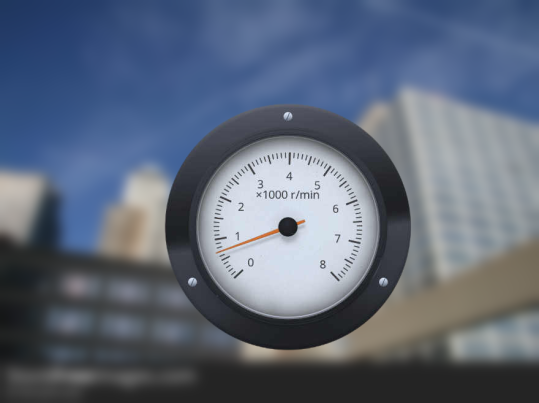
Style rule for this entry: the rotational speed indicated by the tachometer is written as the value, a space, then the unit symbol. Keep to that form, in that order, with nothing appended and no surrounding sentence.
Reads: 700 rpm
